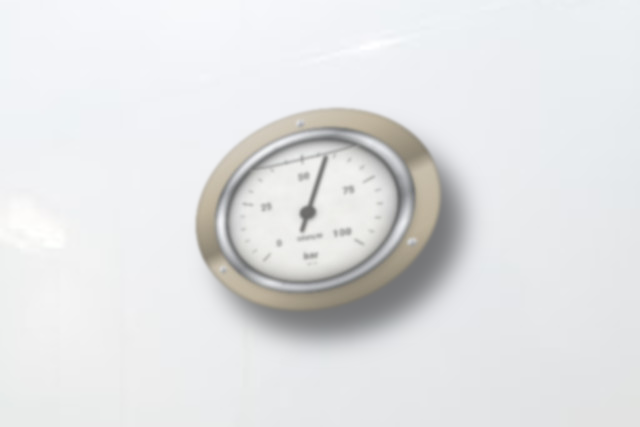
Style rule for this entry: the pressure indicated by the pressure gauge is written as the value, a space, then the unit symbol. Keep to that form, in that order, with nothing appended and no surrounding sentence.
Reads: 57.5 bar
